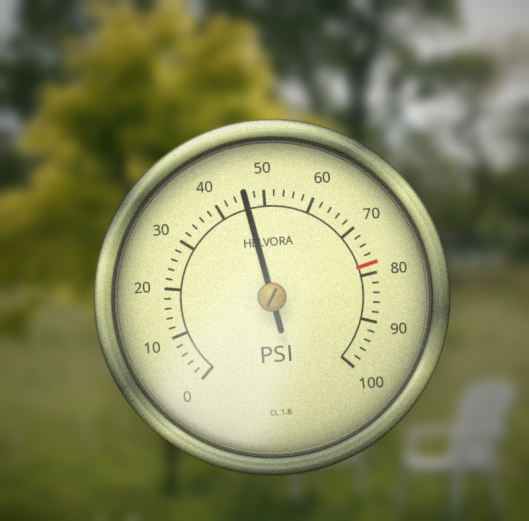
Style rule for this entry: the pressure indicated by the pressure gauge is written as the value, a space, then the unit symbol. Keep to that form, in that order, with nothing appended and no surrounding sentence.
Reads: 46 psi
